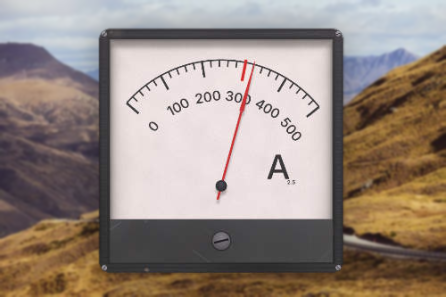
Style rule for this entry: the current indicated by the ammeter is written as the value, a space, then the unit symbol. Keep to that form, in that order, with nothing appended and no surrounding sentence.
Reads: 320 A
